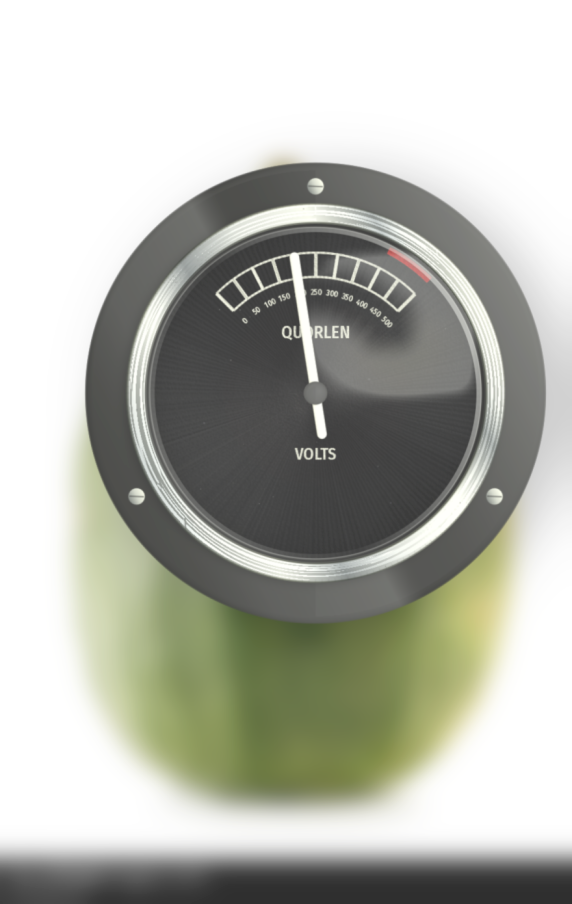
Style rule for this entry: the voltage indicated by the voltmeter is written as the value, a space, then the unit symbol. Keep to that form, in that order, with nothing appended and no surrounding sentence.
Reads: 200 V
